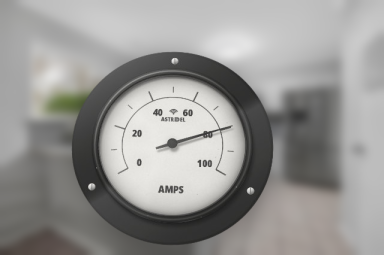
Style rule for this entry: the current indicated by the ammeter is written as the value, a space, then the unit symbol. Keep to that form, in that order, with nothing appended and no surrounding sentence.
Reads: 80 A
